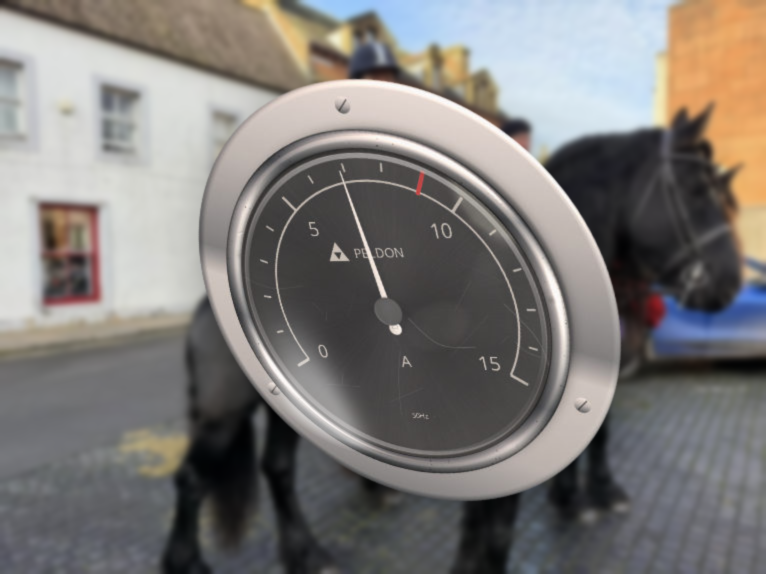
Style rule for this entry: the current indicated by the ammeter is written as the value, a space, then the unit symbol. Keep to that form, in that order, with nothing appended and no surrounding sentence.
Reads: 7 A
